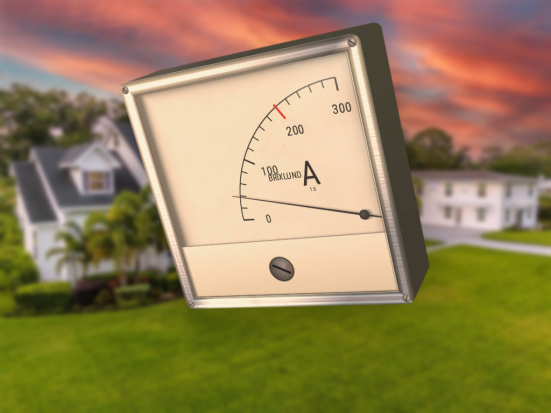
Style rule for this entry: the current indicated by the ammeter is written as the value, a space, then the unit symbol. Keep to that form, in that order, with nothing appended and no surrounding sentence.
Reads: 40 A
